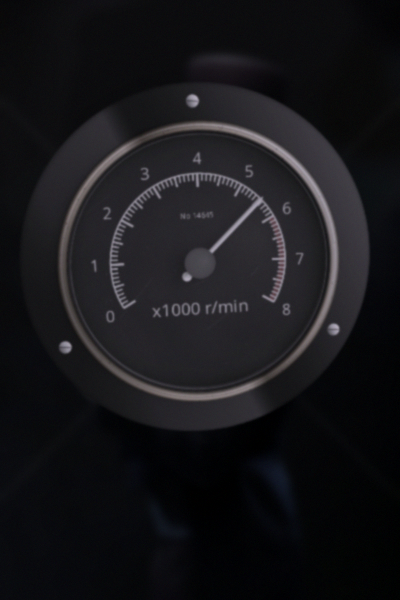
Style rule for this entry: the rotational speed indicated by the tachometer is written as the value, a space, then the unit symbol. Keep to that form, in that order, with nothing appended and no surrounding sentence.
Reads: 5500 rpm
